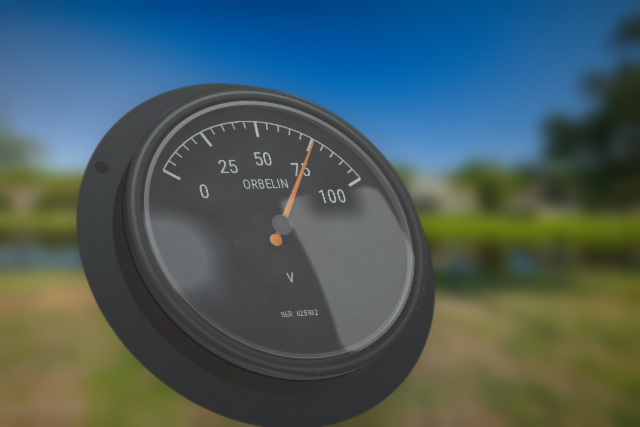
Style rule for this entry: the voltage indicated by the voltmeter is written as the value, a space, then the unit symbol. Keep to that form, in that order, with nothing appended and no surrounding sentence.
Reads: 75 V
